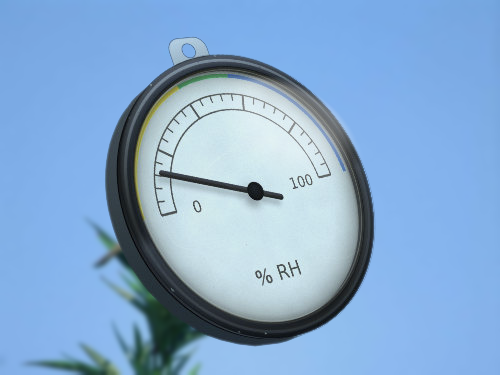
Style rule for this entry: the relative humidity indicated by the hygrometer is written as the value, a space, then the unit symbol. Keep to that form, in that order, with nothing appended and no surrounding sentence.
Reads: 12 %
